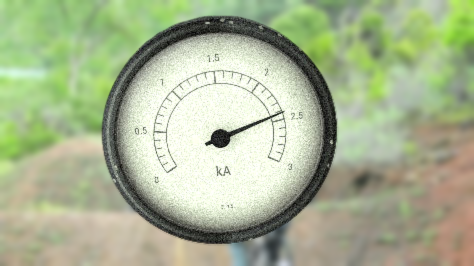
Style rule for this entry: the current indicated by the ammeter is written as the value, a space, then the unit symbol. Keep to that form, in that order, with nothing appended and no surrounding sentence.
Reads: 2.4 kA
